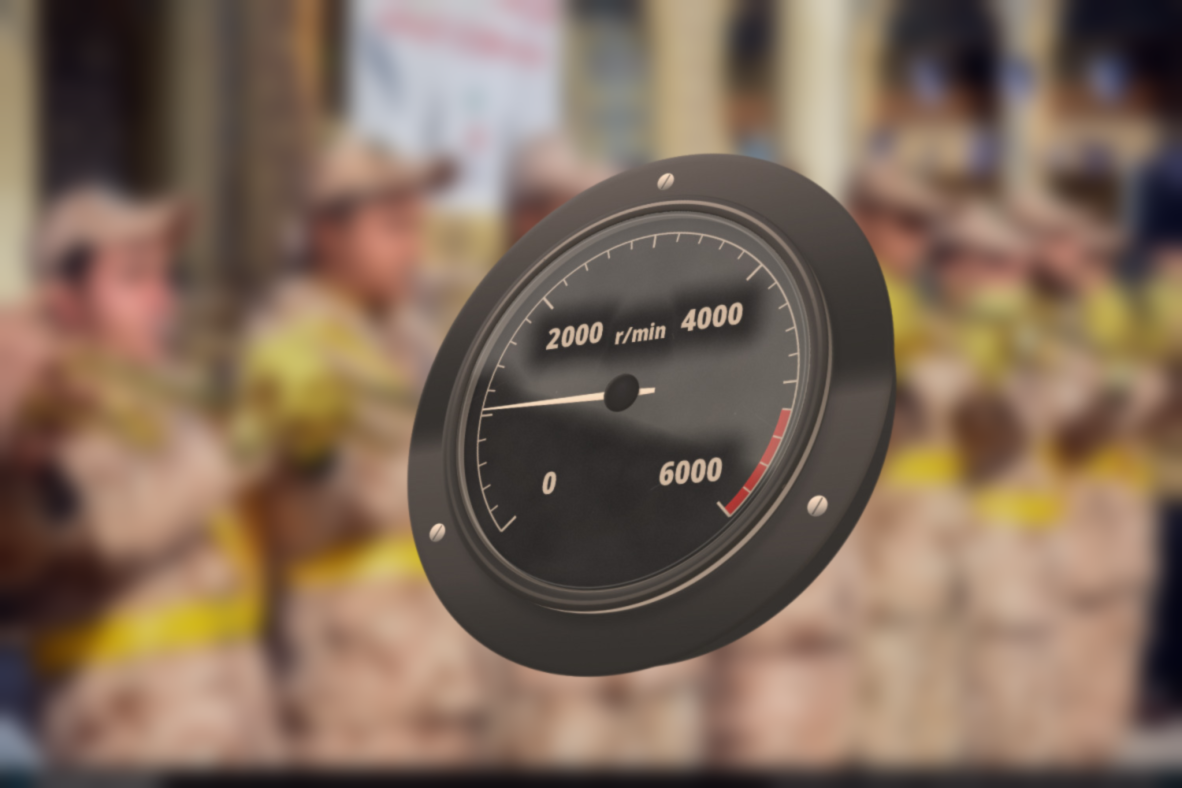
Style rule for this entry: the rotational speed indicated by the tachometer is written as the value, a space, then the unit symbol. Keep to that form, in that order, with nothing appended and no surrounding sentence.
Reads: 1000 rpm
